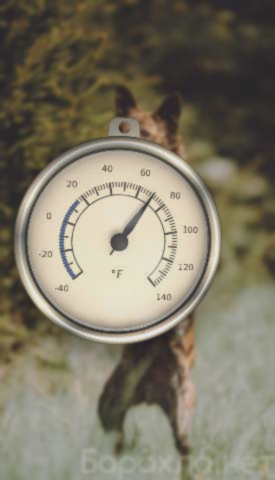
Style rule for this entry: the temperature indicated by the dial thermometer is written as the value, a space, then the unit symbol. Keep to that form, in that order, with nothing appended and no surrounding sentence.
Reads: 70 °F
